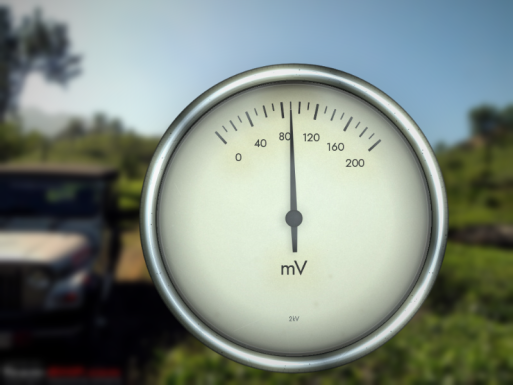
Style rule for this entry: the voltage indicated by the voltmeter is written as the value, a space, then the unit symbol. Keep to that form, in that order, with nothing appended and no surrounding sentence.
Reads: 90 mV
